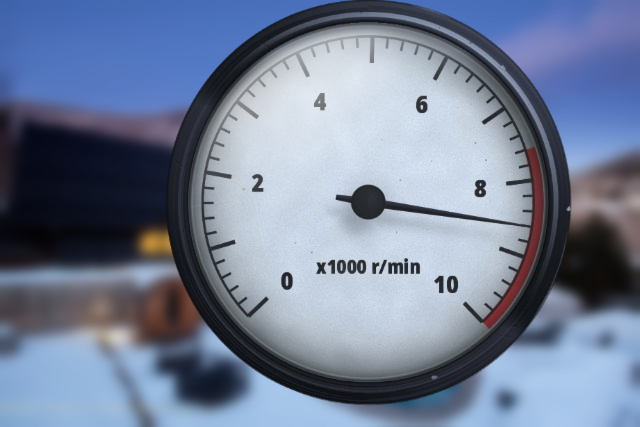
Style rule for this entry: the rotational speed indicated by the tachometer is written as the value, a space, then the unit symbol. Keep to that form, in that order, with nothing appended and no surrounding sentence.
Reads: 8600 rpm
